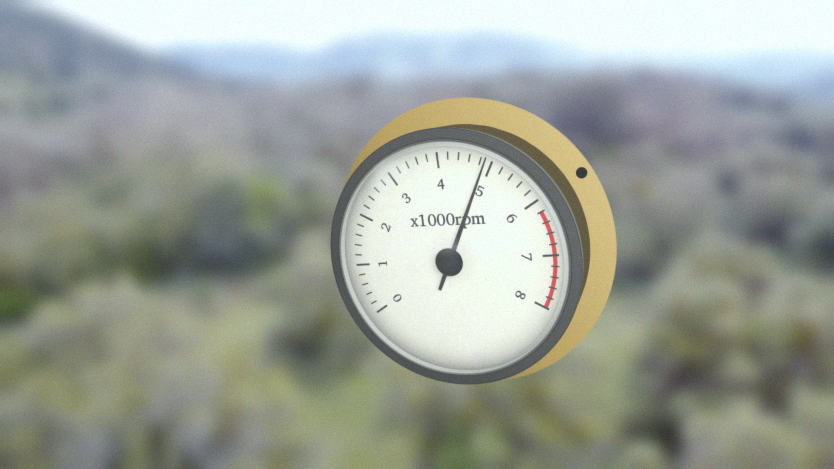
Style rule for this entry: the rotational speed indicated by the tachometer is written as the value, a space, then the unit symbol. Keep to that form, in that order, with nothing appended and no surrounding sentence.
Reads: 4900 rpm
